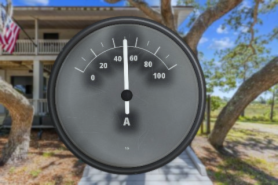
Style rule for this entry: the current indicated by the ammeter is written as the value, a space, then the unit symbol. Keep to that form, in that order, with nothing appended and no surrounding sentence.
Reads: 50 A
